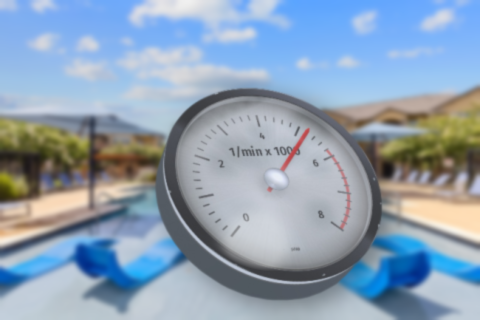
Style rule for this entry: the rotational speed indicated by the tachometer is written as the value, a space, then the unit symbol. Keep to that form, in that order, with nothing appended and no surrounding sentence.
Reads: 5200 rpm
